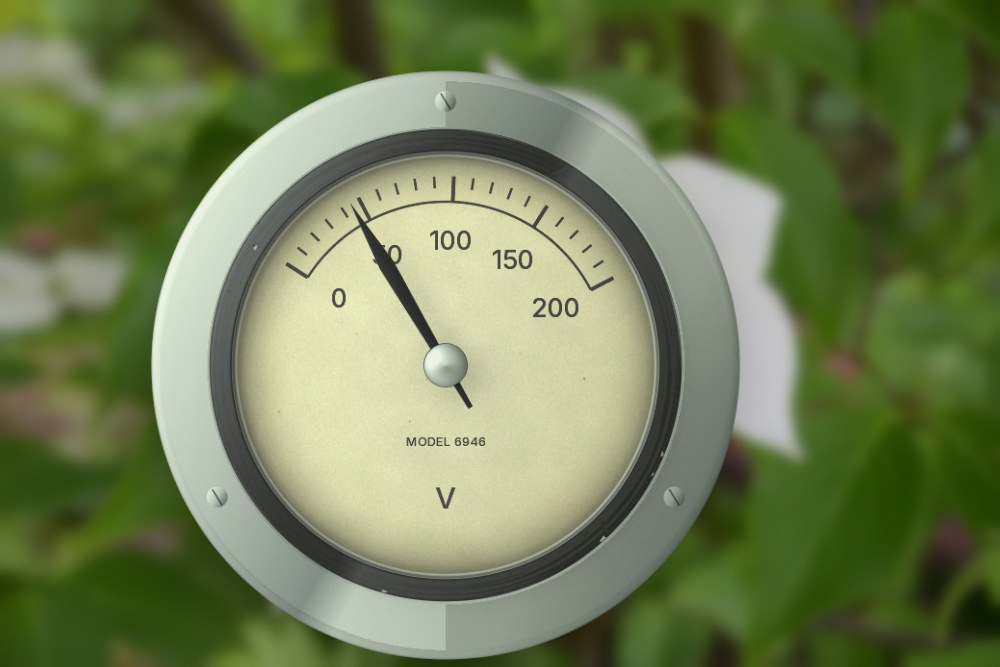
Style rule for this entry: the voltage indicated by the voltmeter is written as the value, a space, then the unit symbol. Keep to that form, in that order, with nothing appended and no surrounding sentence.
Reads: 45 V
